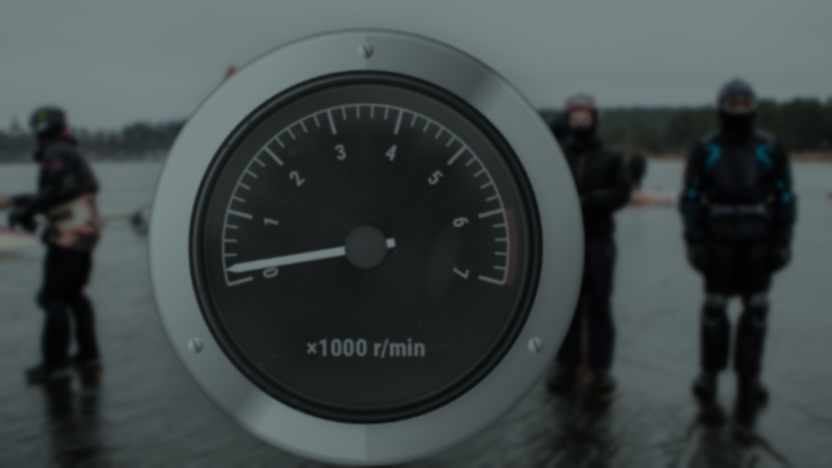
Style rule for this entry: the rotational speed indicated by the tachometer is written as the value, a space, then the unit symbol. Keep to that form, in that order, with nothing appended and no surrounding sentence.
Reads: 200 rpm
